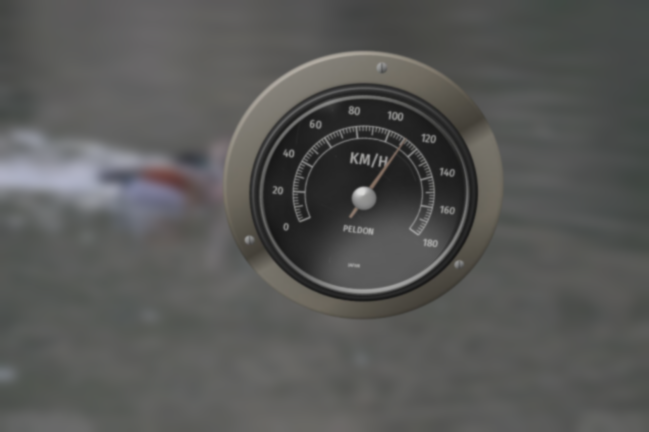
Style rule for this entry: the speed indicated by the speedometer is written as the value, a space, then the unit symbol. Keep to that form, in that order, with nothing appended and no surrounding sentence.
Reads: 110 km/h
